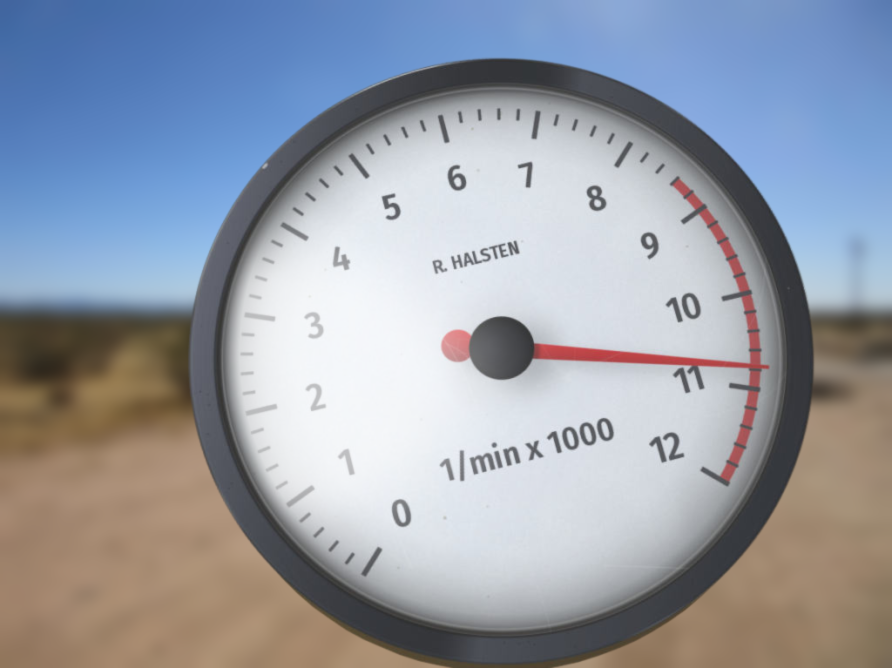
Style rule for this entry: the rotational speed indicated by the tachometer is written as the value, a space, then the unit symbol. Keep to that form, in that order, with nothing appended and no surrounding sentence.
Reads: 10800 rpm
